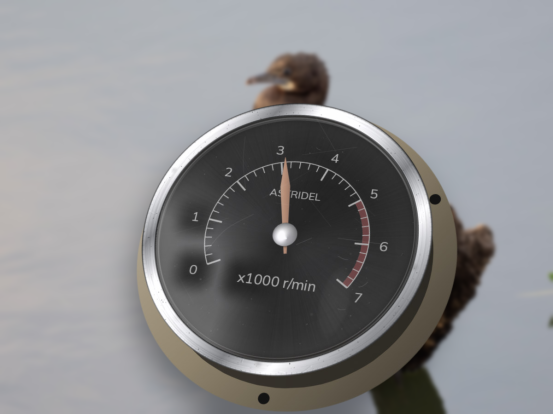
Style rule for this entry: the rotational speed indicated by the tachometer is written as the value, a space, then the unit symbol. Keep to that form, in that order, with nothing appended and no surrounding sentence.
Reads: 3100 rpm
